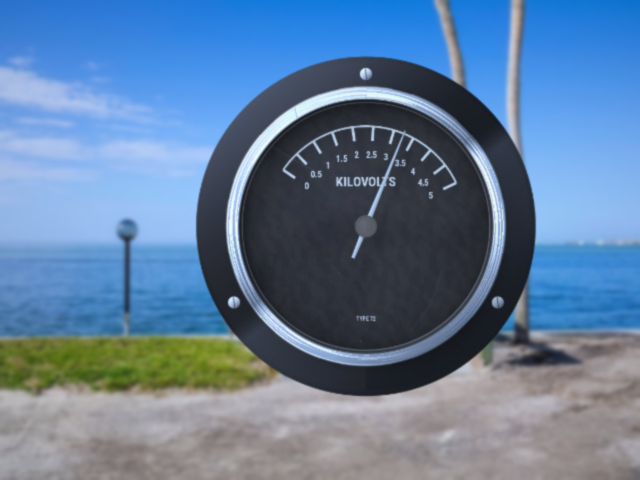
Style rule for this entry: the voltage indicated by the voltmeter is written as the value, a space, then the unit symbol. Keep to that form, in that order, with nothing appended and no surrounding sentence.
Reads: 3.25 kV
